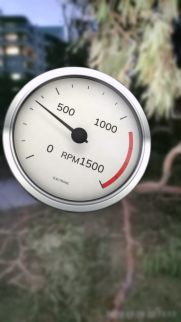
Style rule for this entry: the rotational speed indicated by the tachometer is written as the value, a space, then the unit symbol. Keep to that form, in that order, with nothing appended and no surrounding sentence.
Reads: 350 rpm
